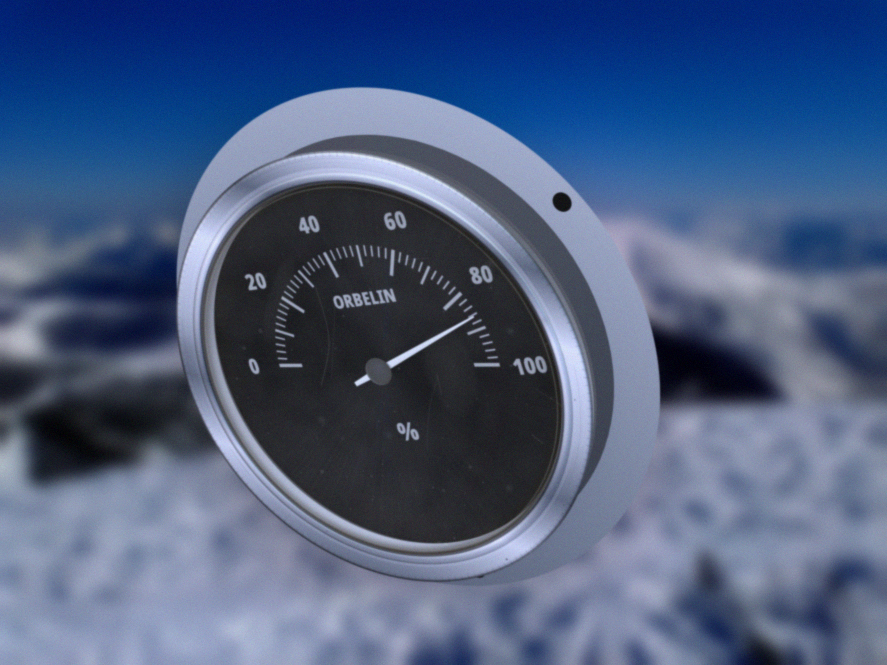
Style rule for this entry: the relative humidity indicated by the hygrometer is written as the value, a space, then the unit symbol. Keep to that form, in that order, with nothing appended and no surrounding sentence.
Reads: 86 %
